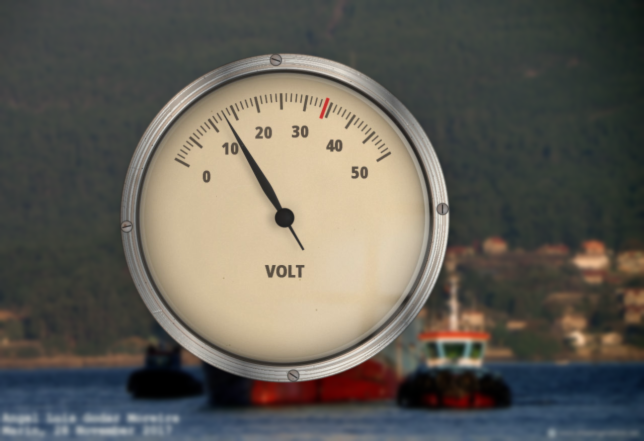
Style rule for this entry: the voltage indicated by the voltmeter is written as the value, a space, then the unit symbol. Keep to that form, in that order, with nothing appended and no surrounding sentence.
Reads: 13 V
